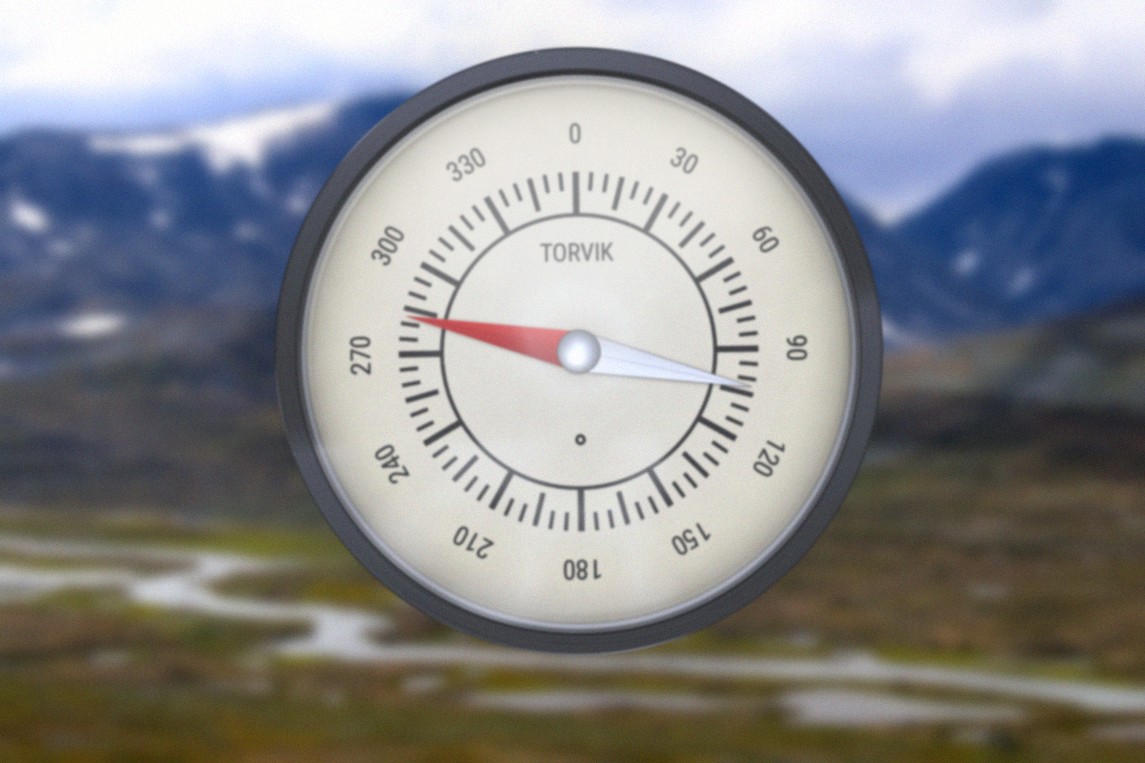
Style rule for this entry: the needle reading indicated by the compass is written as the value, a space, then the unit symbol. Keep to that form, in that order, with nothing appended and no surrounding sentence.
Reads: 282.5 °
